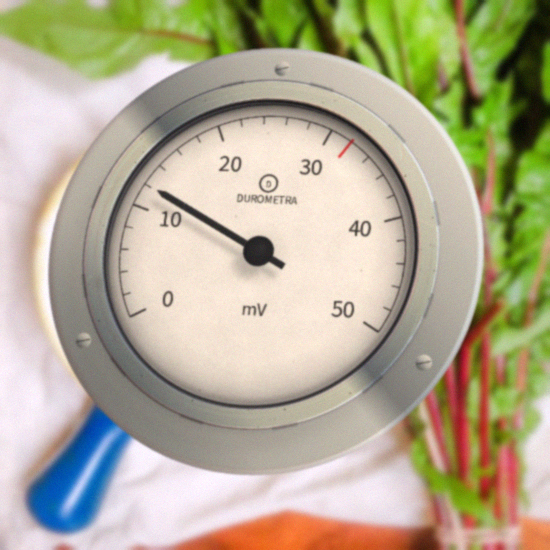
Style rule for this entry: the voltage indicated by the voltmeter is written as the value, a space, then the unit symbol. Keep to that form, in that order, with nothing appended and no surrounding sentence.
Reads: 12 mV
